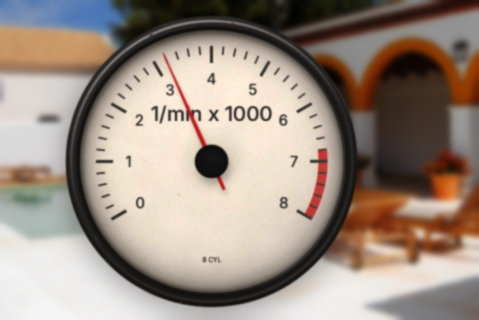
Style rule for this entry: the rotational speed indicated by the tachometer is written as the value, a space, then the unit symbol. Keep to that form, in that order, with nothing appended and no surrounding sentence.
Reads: 3200 rpm
